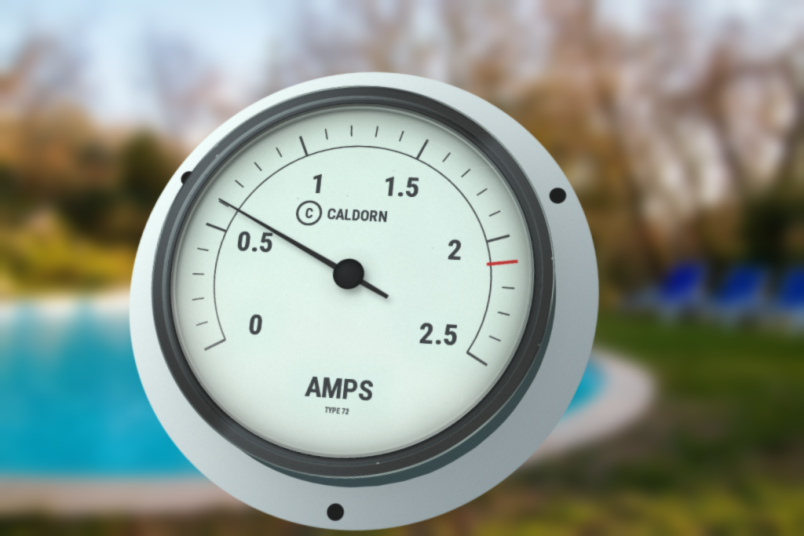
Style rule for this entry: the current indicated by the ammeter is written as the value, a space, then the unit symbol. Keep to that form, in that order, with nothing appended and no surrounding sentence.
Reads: 0.6 A
